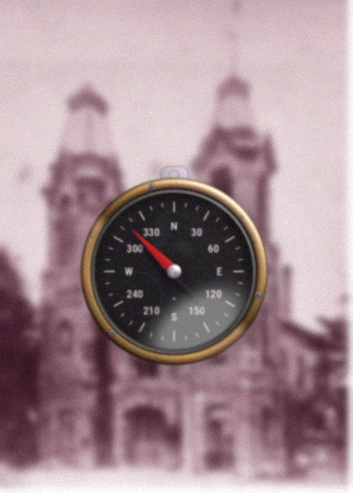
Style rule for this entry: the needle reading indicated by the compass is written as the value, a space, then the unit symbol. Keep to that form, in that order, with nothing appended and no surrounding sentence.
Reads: 315 °
